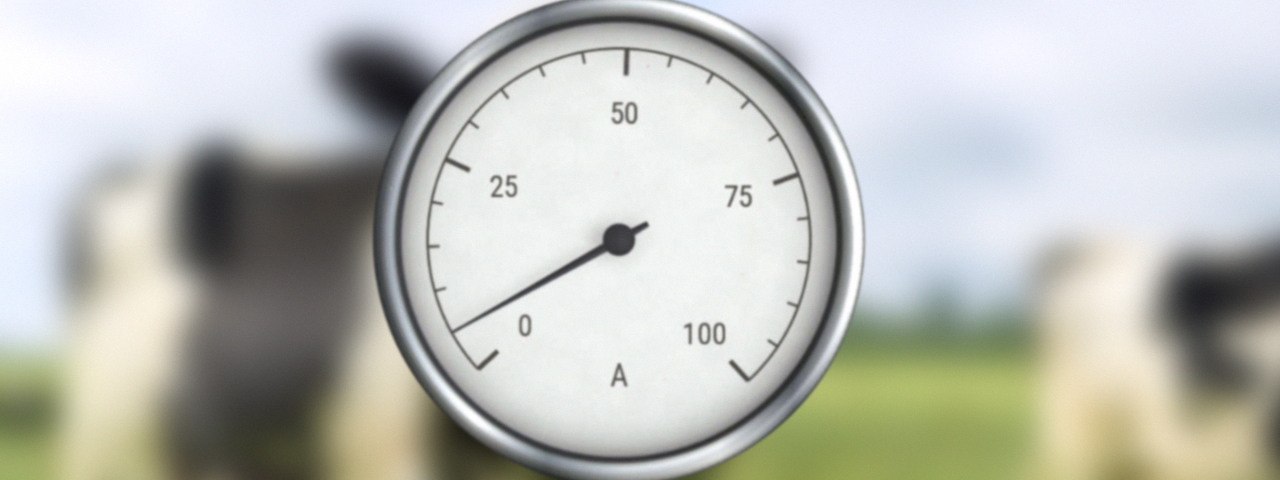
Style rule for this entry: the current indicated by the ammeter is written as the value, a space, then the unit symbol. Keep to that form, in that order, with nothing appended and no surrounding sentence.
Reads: 5 A
